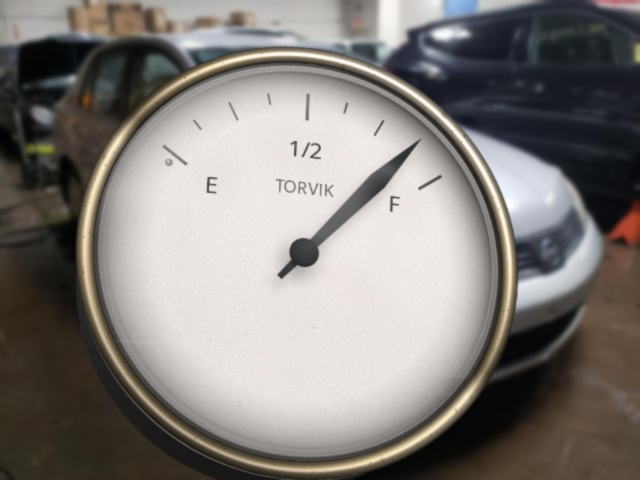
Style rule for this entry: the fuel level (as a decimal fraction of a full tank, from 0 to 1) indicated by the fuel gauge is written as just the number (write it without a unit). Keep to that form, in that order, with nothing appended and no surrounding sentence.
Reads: 0.875
